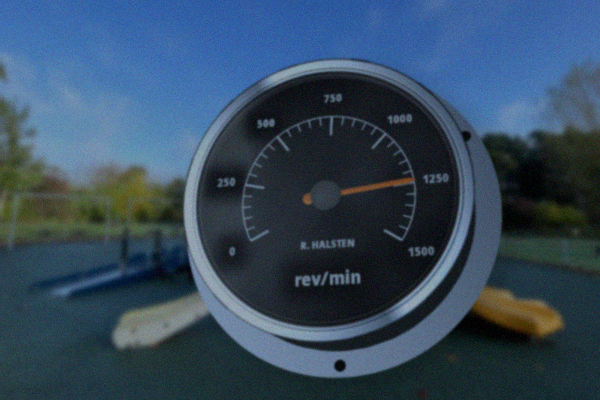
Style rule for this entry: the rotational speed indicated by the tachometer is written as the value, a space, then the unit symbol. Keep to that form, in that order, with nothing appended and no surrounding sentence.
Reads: 1250 rpm
